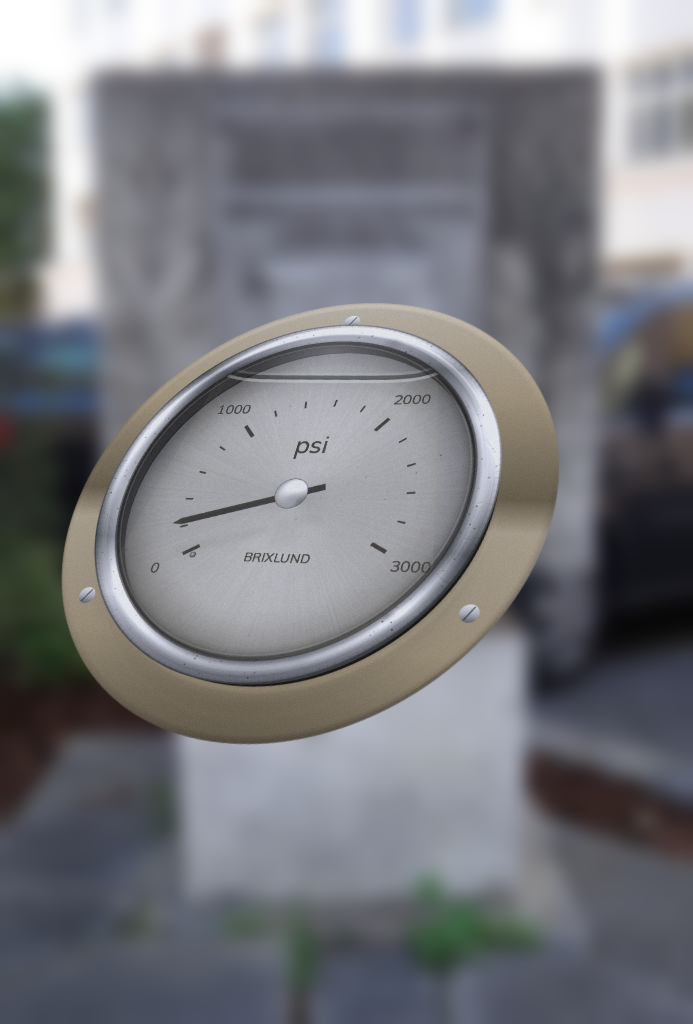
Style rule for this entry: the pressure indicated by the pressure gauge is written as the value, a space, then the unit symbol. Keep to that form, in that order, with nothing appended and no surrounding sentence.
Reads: 200 psi
